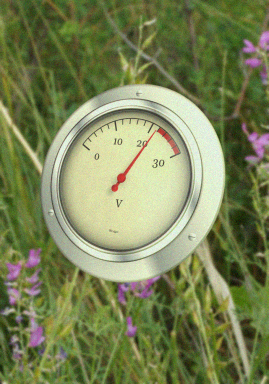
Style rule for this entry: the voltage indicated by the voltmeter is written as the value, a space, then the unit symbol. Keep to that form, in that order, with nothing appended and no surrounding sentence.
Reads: 22 V
